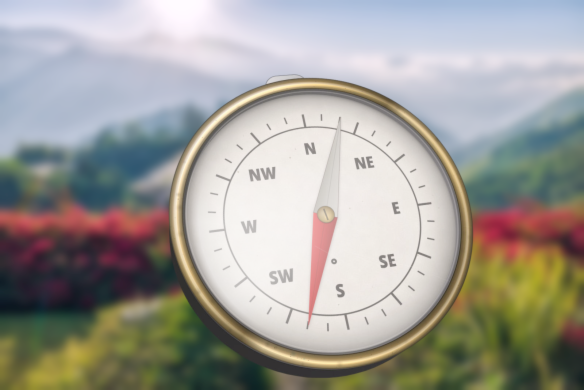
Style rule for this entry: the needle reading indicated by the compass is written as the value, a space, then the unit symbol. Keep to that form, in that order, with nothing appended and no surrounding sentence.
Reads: 200 °
